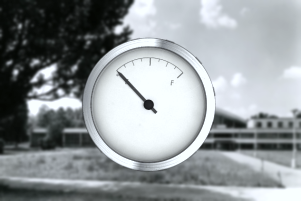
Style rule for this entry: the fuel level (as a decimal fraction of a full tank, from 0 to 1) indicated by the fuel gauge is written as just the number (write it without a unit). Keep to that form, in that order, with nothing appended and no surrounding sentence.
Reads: 0
